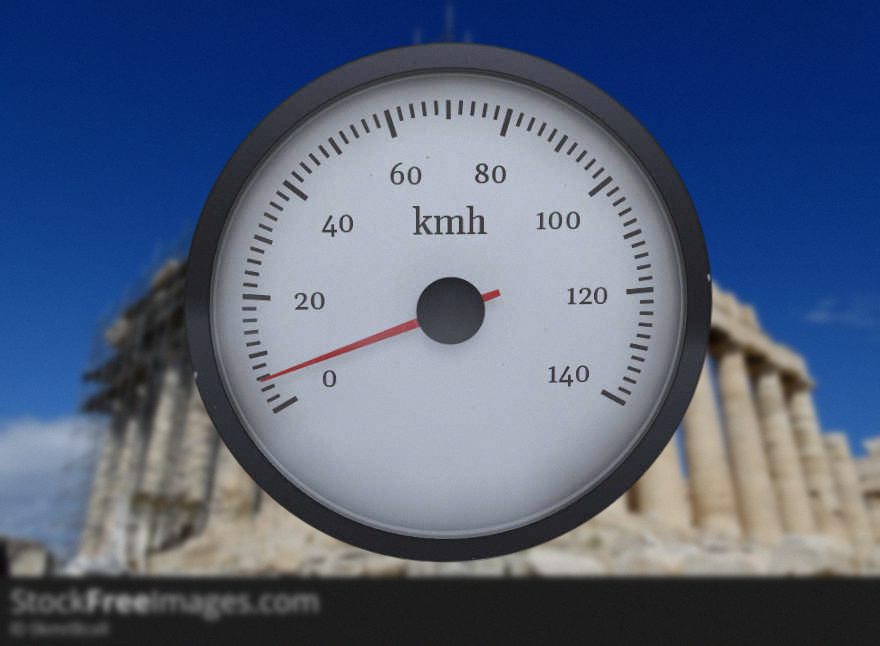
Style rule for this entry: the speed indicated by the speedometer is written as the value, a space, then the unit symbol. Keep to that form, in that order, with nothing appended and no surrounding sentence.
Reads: 6 km/h
